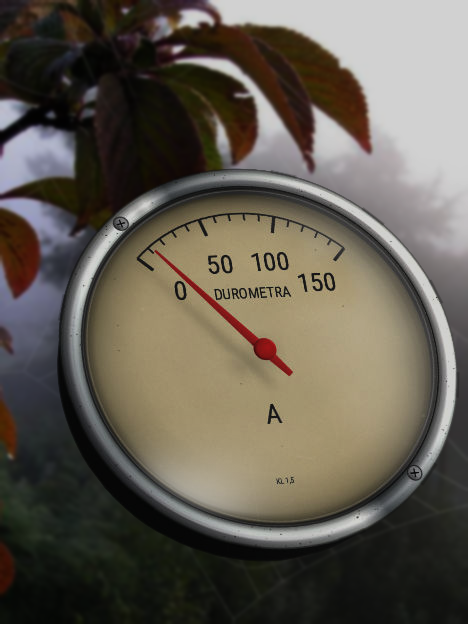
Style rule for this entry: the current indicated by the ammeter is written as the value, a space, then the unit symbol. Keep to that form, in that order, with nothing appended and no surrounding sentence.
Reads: 10 A
